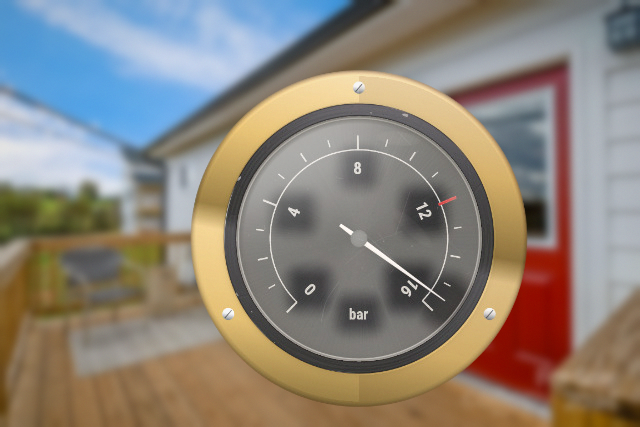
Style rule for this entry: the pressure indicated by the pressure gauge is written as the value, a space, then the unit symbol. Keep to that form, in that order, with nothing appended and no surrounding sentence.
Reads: 15.5 bar
